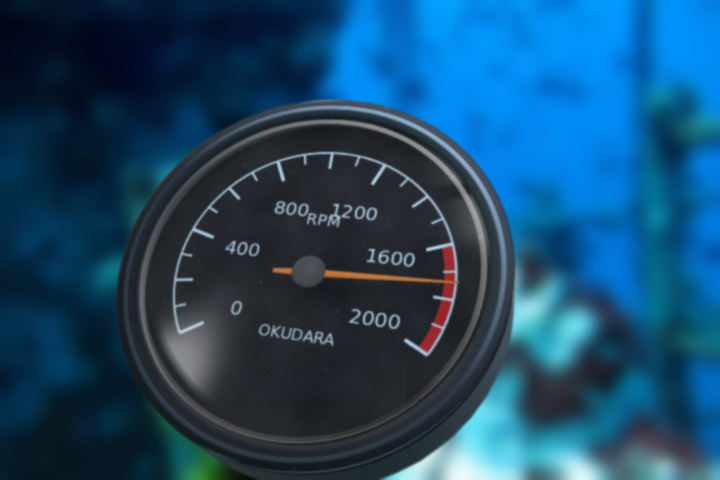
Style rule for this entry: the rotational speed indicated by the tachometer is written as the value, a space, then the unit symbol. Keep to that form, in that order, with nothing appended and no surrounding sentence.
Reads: 1750 rpm
